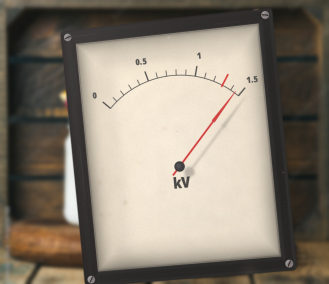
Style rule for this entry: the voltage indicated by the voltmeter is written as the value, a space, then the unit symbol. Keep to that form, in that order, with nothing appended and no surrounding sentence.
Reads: 1.45 kV
